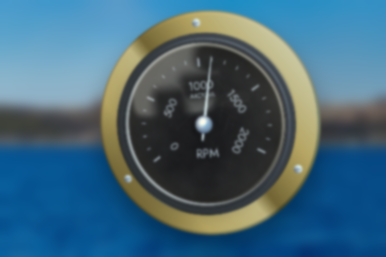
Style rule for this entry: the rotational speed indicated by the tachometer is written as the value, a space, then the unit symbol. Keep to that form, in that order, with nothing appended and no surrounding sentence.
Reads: 1100 rpm
